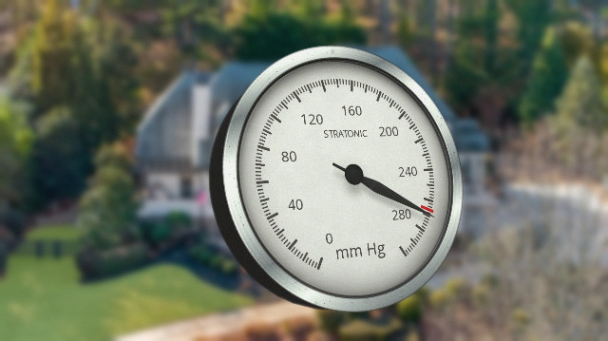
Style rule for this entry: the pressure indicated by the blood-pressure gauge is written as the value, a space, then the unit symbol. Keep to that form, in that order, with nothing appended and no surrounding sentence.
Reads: 270 mmHg
